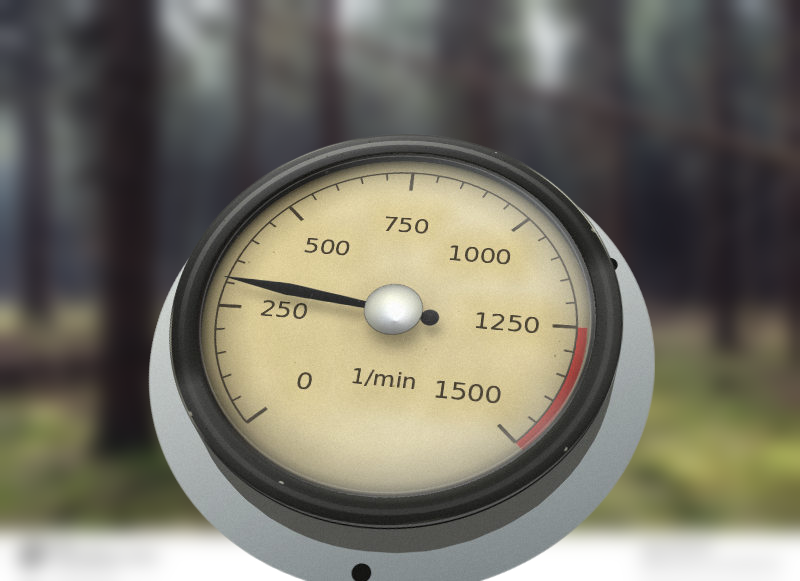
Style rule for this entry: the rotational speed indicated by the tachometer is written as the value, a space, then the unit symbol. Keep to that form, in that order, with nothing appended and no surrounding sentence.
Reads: 300 rpm
